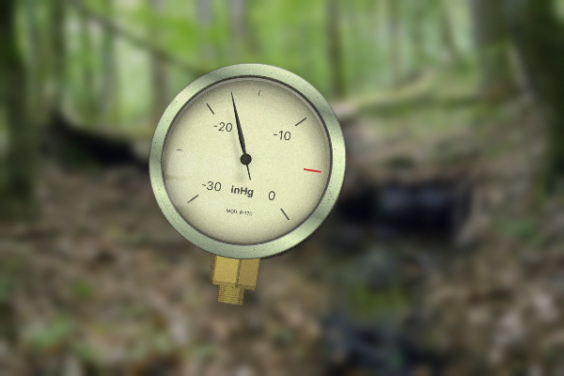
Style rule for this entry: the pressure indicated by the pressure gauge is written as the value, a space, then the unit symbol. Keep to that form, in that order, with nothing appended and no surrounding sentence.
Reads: -17.5 inHg
